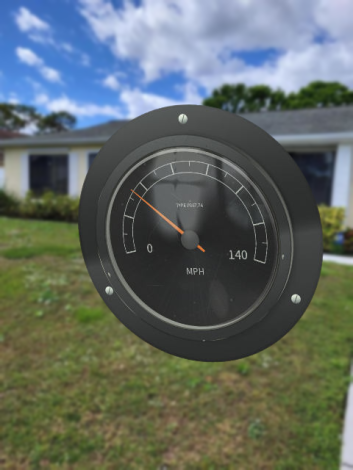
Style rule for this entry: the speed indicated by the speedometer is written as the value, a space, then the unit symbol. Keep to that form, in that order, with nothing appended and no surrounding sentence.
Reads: 35 mph
